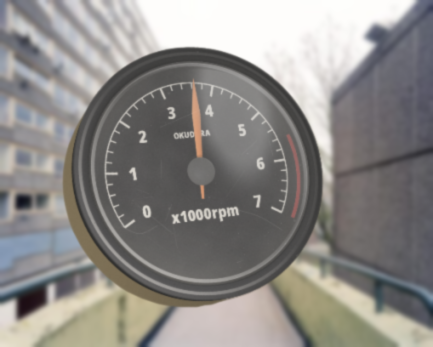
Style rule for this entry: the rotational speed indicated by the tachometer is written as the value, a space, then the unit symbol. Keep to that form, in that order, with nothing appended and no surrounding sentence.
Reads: 3600 rpm
